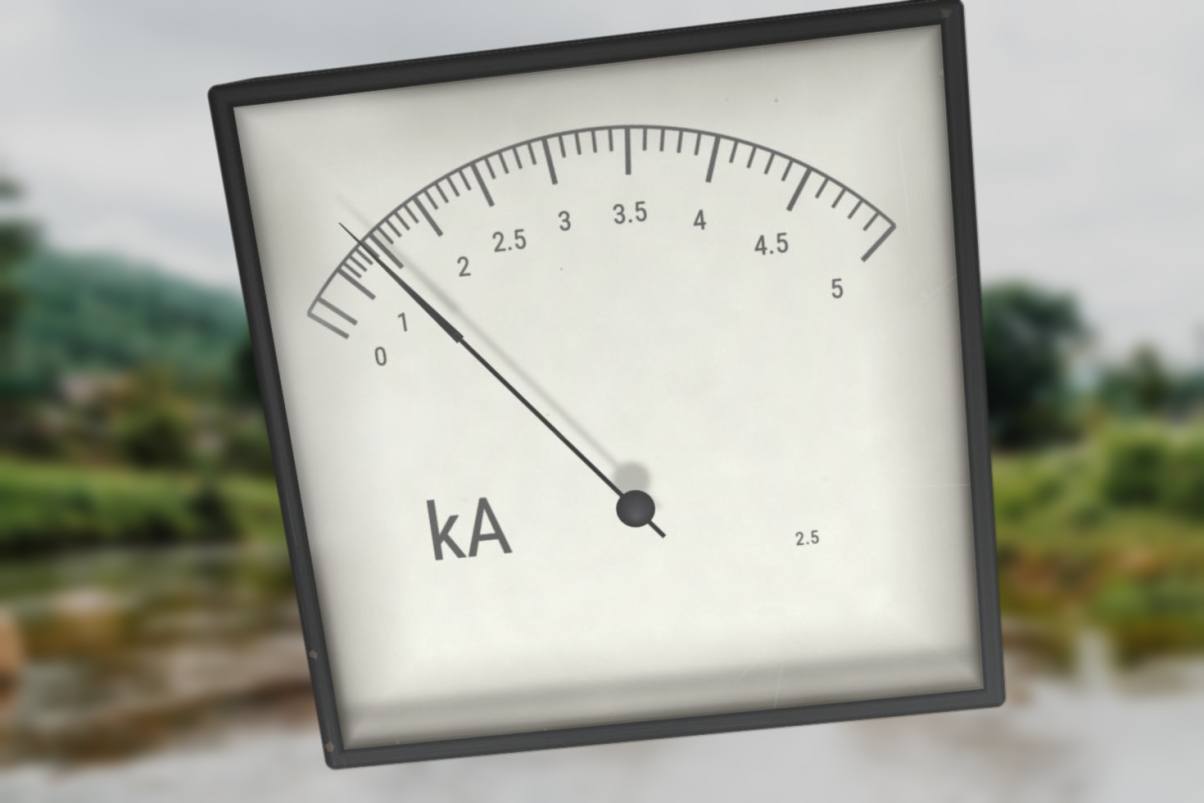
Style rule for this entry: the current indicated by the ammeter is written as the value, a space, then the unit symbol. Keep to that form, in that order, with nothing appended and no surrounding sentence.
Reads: 1.4 kA
